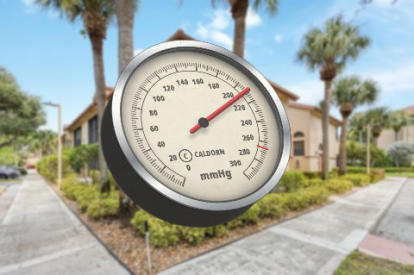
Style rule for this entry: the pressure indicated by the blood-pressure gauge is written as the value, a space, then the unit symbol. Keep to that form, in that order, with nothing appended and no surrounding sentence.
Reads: 210 mmHg
